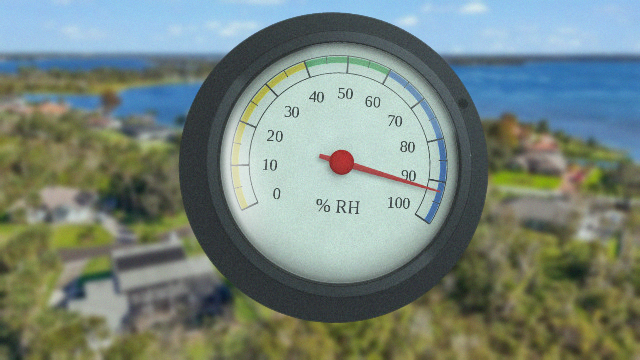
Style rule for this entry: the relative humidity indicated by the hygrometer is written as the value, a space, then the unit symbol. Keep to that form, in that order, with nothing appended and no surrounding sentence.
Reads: 92.5 %
